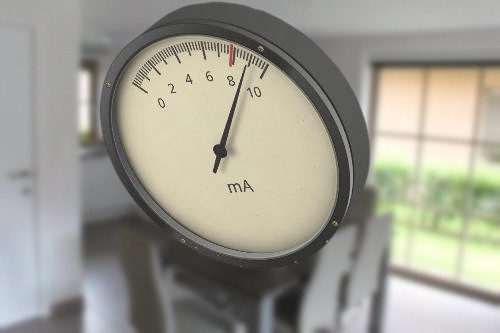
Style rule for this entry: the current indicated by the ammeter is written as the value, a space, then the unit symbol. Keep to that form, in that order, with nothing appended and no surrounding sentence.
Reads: 9 mA
